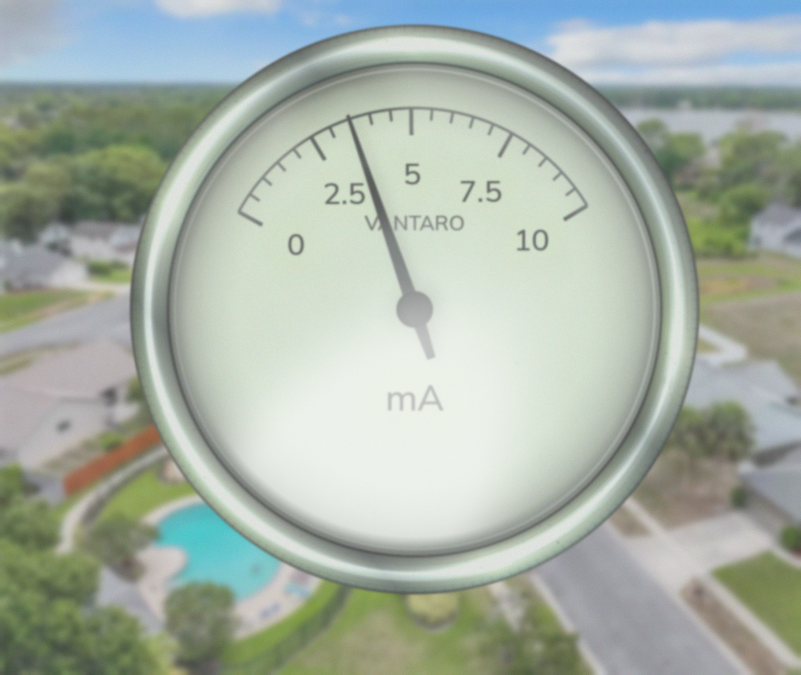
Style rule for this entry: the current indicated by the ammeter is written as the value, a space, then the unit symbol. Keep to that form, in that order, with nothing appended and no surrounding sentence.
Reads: 3.5 mA
